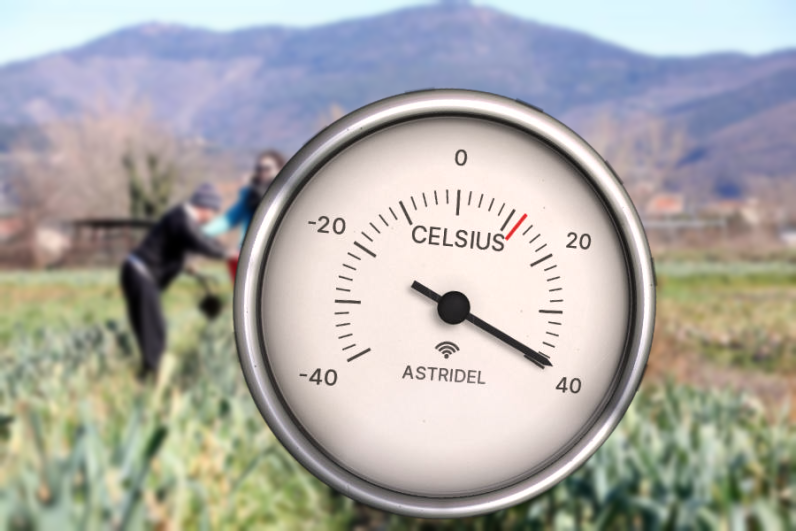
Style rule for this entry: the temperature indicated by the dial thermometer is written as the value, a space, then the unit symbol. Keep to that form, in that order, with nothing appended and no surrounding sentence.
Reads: 39 °C
